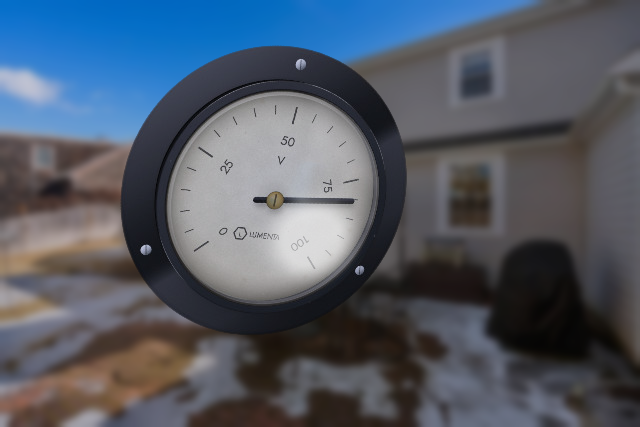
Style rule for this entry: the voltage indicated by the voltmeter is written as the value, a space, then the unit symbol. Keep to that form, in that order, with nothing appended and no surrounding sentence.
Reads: 80 V
